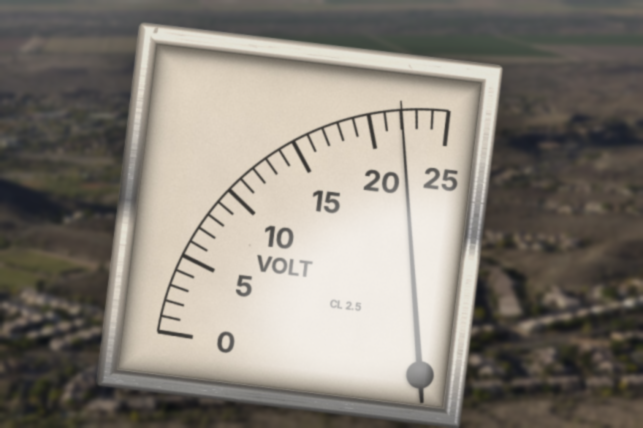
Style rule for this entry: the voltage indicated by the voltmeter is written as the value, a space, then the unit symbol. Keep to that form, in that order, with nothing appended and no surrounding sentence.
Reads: 22 V
